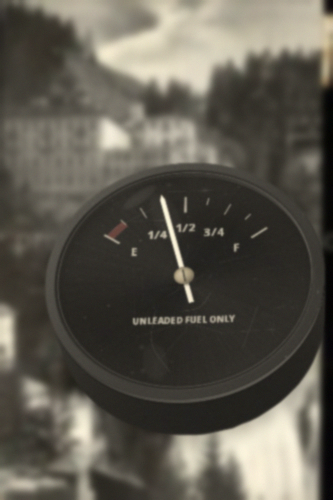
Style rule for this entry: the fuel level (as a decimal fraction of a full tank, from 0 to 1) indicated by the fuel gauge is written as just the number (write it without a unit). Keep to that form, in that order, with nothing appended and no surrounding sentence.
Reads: 0.375
